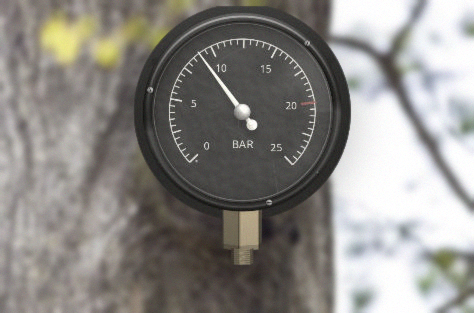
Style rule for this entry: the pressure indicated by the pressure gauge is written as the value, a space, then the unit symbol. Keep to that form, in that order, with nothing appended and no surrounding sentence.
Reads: 9 bar
